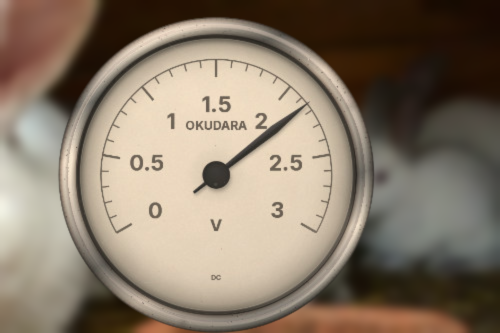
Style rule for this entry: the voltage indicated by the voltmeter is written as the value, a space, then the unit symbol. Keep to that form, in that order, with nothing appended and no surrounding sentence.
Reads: 2.15 V
